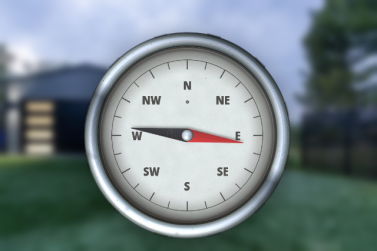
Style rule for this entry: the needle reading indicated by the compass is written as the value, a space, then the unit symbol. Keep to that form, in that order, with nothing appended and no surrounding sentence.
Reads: 97.5 °
